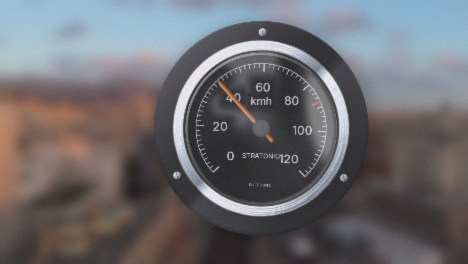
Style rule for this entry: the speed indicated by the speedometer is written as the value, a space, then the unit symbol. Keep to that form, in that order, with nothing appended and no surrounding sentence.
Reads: 40 km/h
